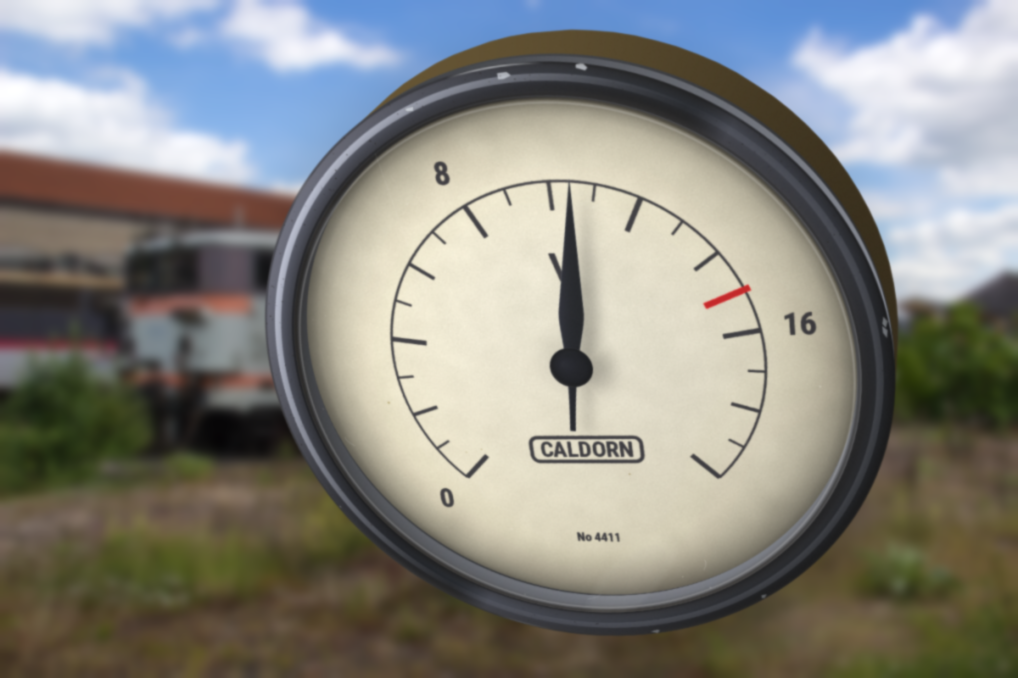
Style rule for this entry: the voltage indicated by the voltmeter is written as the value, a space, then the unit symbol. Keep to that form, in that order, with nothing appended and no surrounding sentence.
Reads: 10.5 V
